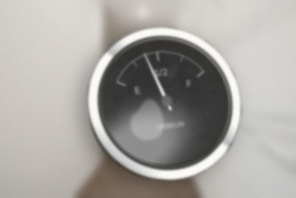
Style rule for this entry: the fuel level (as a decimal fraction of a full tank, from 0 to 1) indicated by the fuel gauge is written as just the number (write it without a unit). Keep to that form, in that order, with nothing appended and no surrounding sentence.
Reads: 0.375
